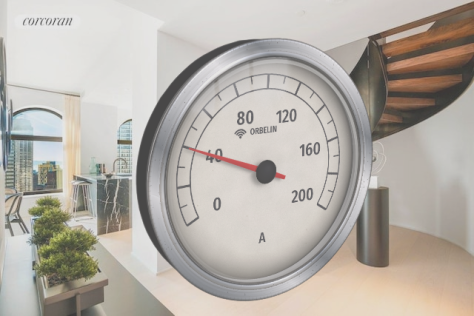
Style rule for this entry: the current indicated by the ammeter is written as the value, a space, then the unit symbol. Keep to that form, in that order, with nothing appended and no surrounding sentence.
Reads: 40 A
